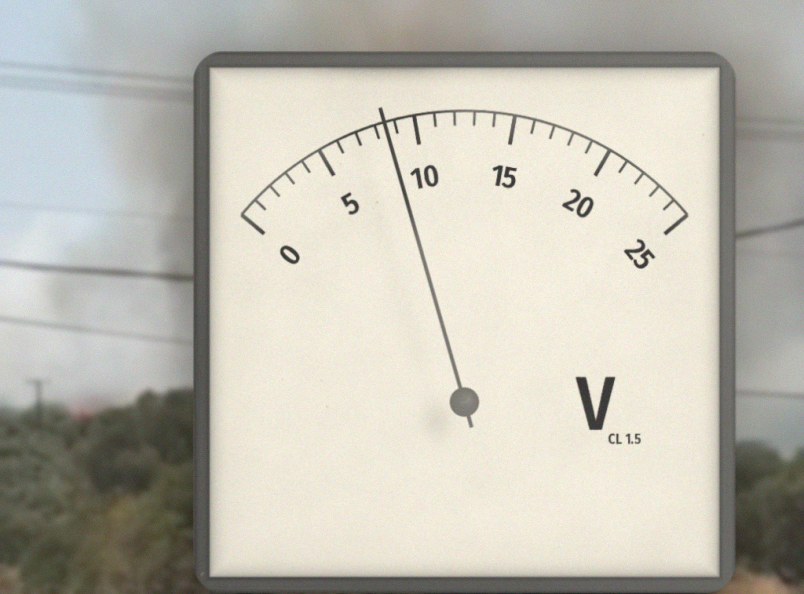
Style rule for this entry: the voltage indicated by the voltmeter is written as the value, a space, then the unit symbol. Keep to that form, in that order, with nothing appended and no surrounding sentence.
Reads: 8.5 V
